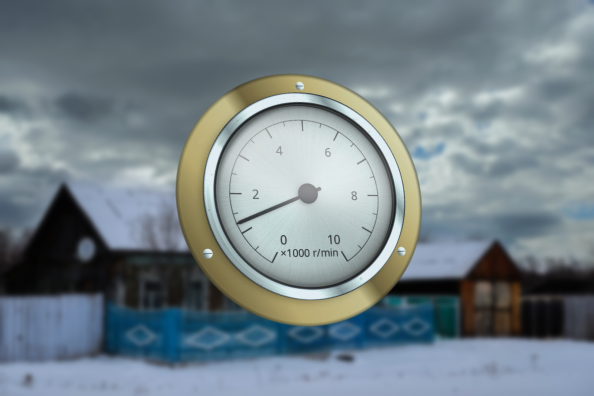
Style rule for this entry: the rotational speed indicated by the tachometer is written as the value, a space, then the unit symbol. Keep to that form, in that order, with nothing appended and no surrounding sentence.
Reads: 1250 rpm
